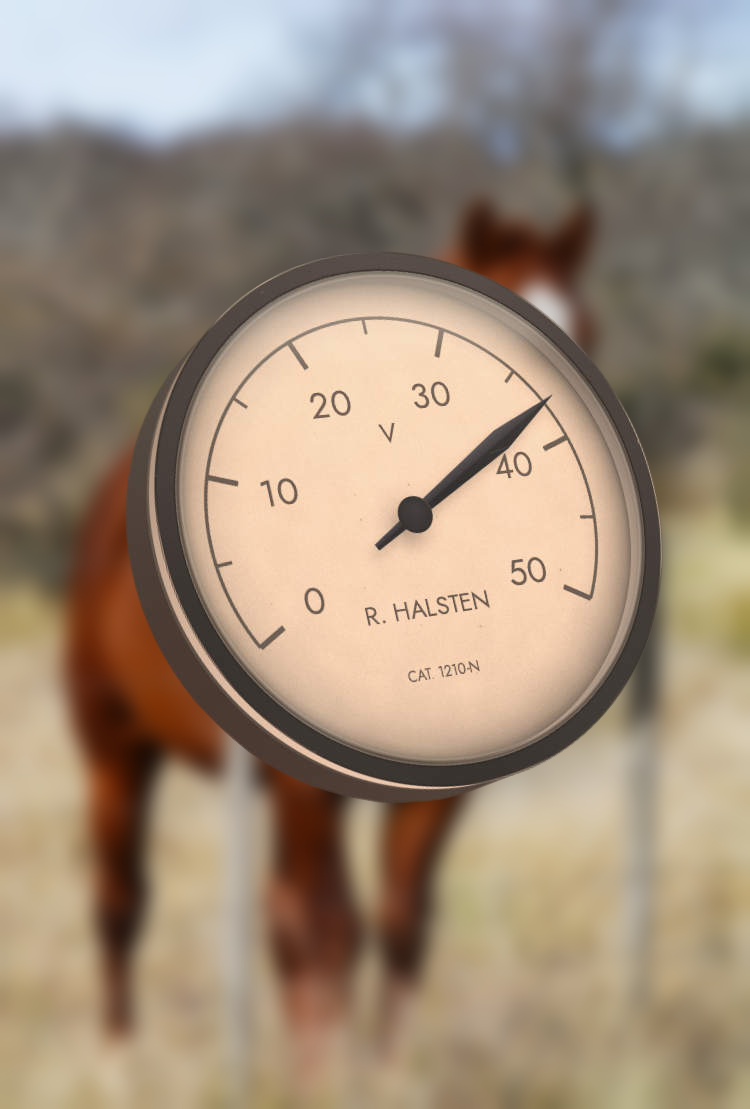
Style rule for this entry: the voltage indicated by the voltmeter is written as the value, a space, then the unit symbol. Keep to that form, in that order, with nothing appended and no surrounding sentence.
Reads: 37.5 V
